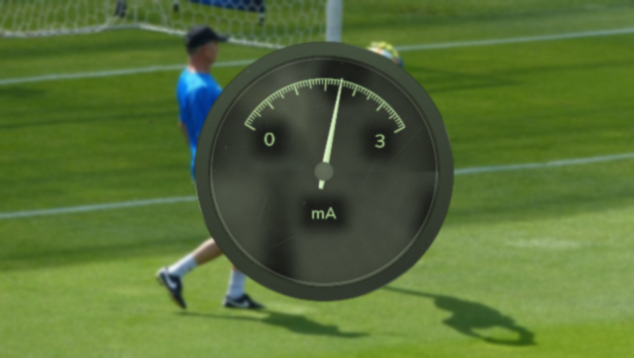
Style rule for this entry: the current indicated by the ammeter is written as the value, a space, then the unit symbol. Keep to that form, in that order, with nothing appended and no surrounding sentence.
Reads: 1.75 mA
